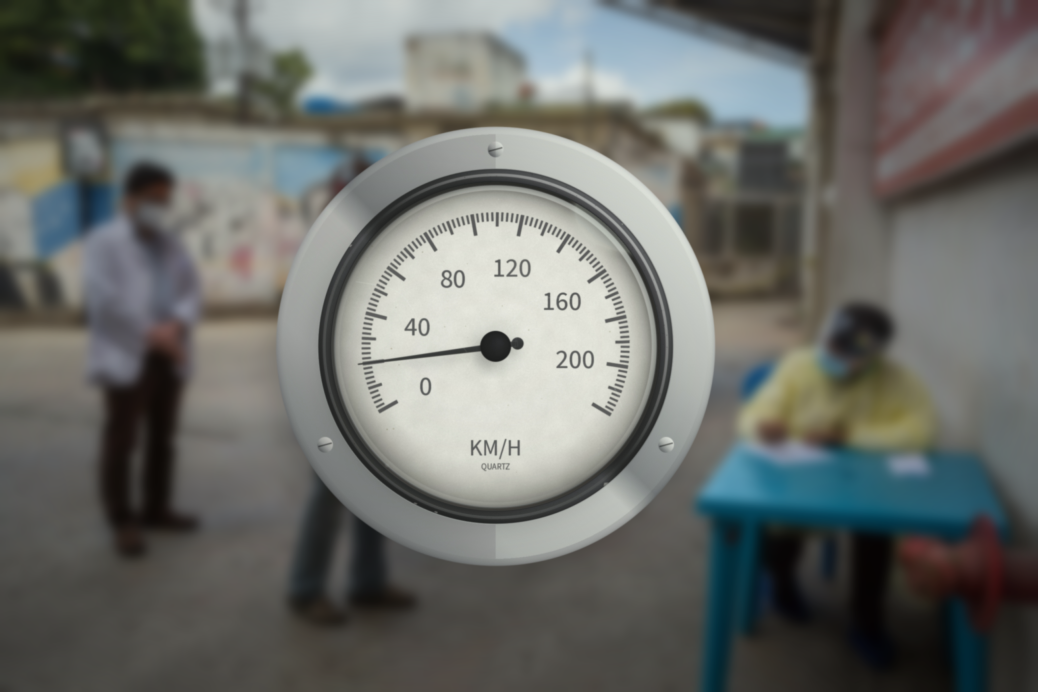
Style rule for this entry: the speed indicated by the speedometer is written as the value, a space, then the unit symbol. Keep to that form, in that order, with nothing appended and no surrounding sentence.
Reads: 20 km/h
